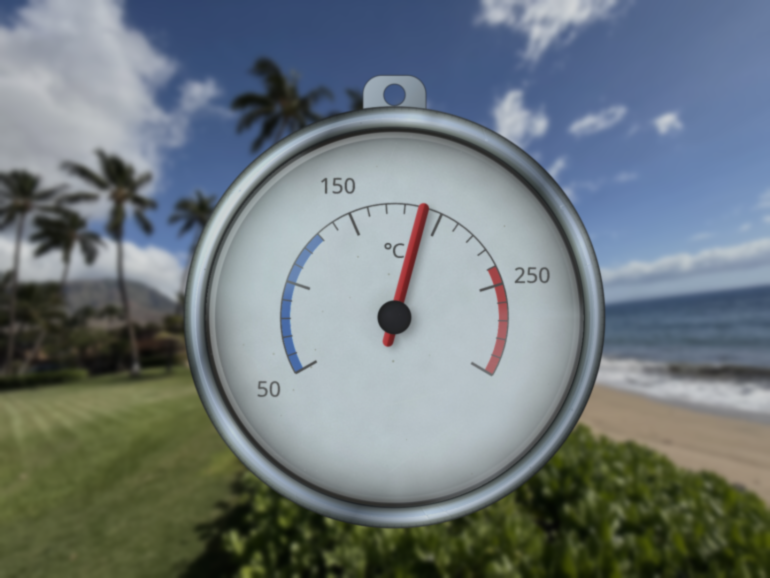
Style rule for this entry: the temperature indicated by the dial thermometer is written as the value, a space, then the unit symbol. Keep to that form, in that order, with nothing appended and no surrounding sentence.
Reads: 190 °C
